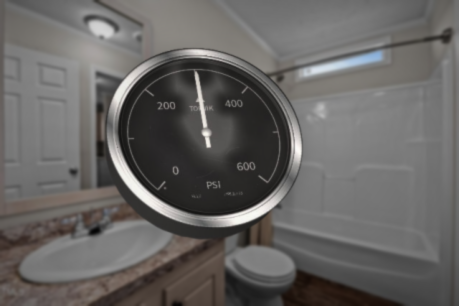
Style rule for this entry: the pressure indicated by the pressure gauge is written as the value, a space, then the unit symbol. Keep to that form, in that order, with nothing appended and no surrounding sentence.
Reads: 300 psi
